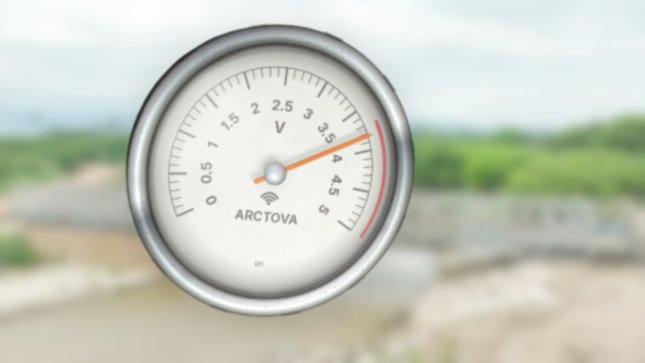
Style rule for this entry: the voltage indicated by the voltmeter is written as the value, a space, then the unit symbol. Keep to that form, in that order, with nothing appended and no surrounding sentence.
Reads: 3.8 V
